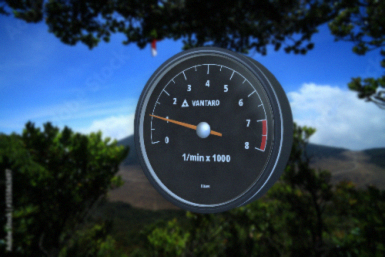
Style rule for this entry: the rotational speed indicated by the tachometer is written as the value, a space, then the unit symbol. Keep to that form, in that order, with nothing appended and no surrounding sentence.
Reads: 1000 rpm
